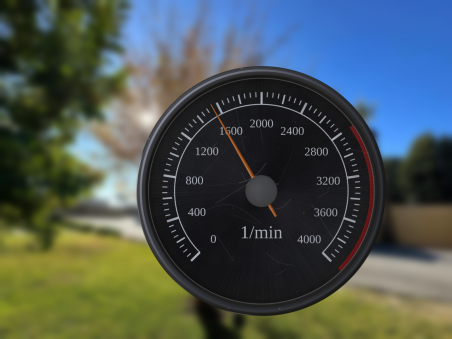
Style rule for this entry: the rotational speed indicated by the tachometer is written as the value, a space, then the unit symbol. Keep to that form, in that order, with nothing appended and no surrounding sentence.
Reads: 1550 rpm
